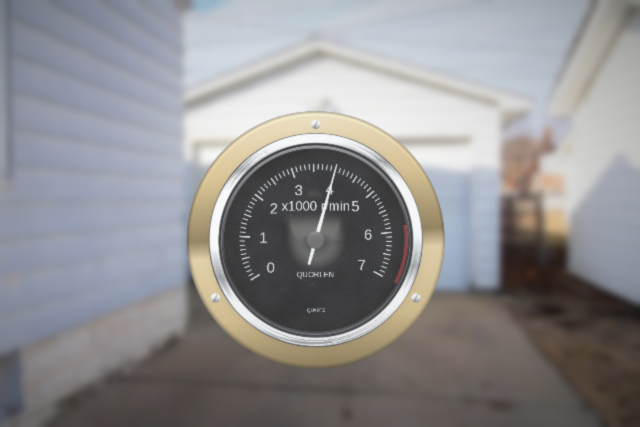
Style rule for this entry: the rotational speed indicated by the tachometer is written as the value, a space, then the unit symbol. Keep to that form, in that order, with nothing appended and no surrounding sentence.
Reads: 4000 rpm
